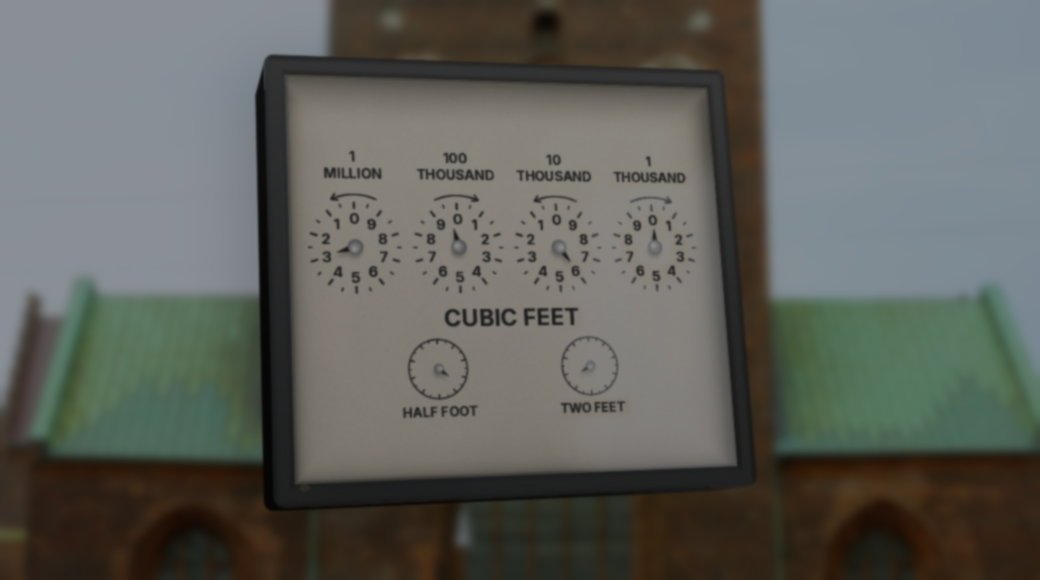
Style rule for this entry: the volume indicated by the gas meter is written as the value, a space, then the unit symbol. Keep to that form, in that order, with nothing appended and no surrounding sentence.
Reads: 296000 ft³
